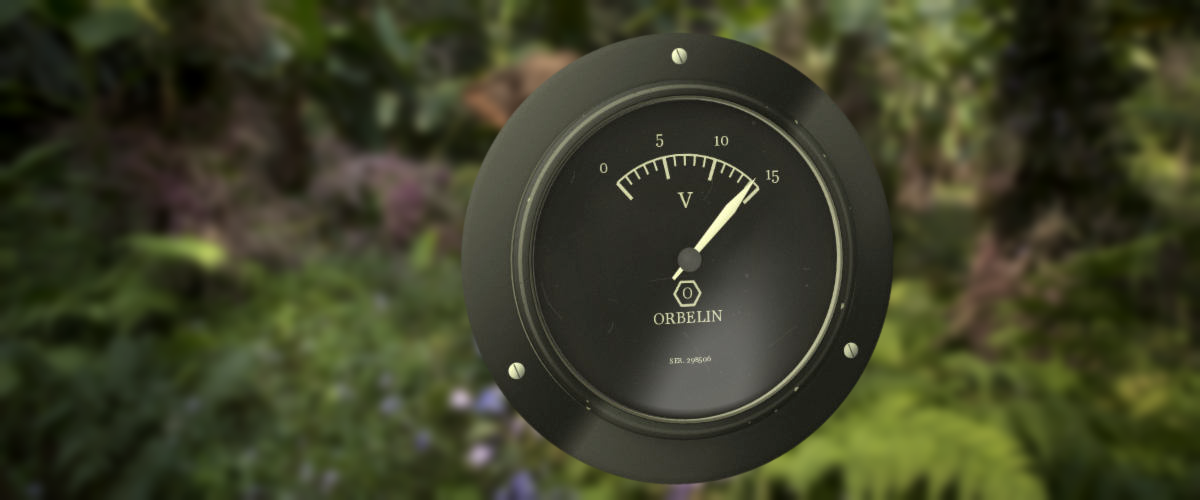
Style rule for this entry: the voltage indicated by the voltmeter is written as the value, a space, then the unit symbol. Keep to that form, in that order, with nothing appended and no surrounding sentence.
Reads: 14 V
